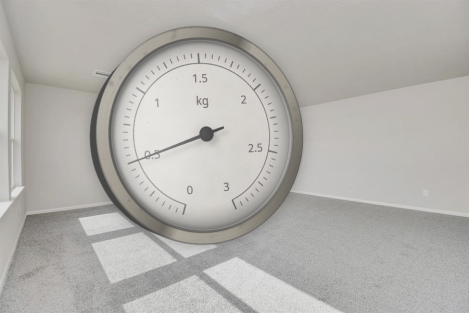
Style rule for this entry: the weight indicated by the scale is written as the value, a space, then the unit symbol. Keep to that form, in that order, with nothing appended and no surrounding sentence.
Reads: 0.5 kg
